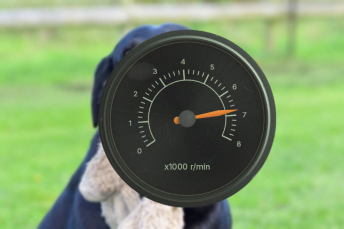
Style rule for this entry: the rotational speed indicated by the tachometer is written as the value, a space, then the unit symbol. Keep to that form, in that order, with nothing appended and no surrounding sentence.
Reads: 6800 rpm
